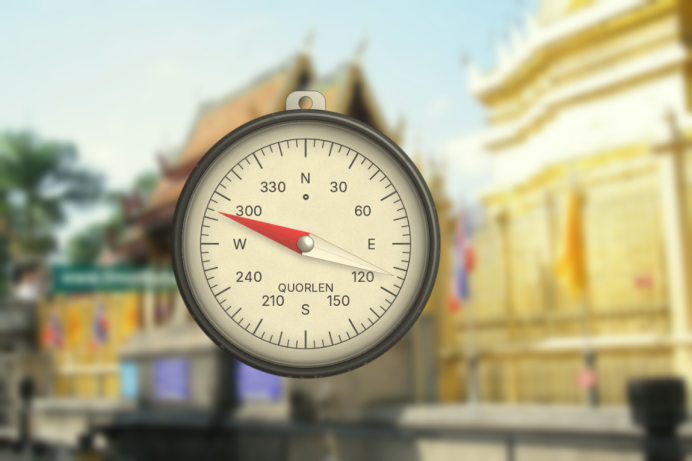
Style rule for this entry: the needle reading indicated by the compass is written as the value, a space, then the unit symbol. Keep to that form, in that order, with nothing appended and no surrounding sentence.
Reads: 290 °
